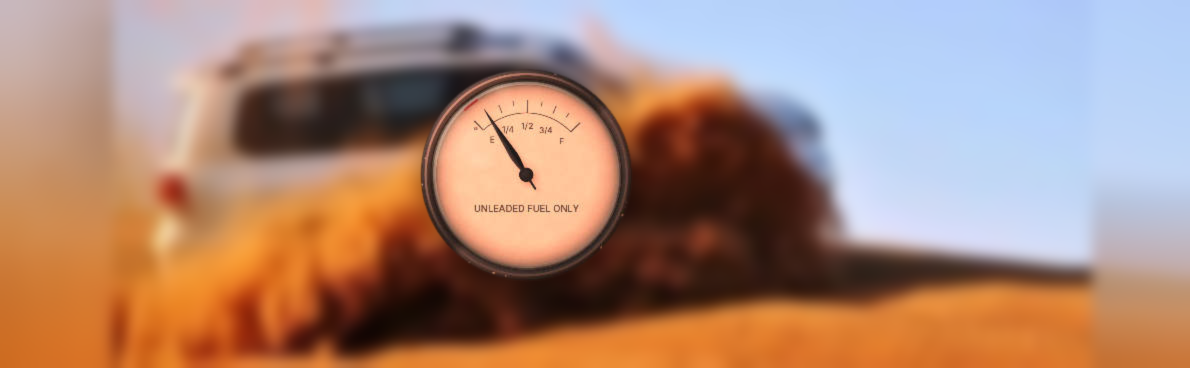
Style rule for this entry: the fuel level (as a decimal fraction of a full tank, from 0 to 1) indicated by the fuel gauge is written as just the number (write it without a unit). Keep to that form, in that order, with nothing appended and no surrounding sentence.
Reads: 0.125
